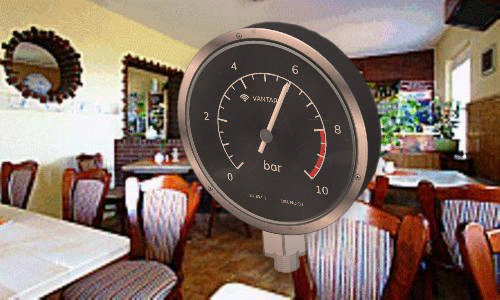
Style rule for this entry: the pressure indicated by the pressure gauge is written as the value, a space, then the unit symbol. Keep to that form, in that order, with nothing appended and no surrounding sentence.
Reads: 6 bar
